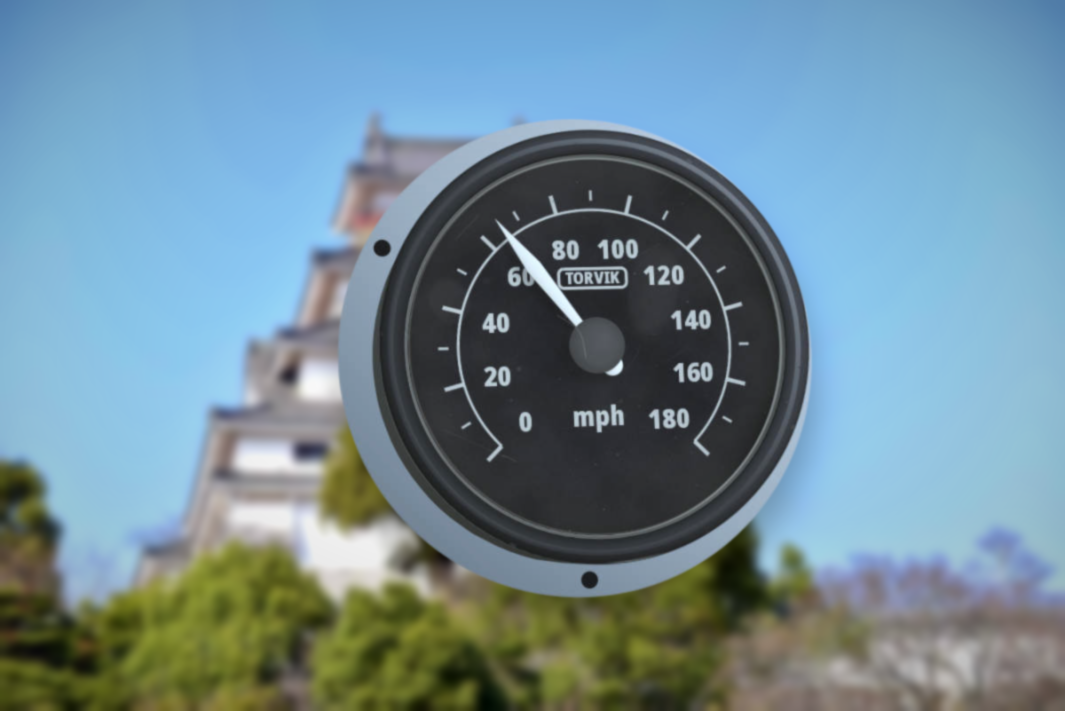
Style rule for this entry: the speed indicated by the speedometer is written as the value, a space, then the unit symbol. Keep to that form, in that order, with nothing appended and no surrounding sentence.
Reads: 65 mph
